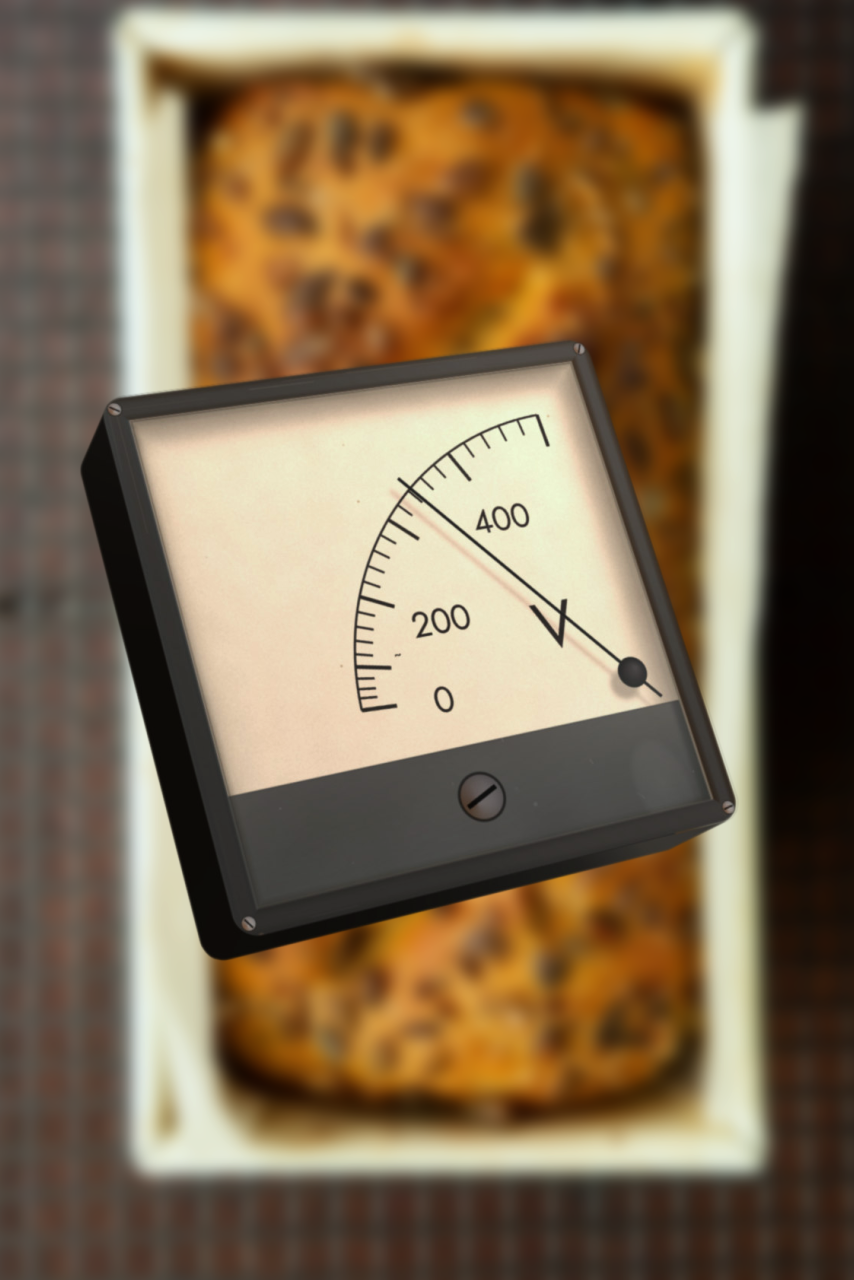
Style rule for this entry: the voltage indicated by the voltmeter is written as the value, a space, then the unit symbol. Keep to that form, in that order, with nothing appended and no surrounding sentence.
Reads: 340 V
